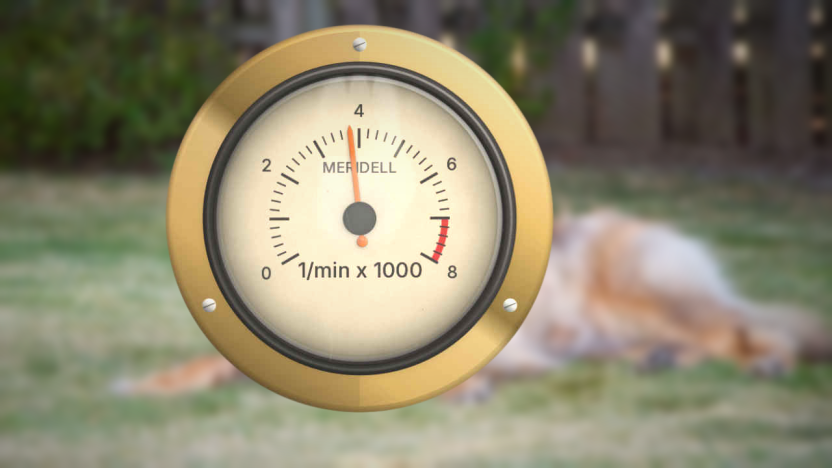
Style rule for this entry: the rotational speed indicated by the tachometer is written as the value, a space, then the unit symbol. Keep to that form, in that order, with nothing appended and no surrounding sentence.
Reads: 3800 rpm
